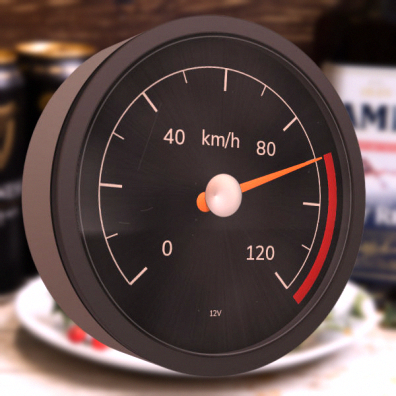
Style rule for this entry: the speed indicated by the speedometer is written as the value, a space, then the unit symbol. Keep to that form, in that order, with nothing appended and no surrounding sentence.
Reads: 90 km/h
